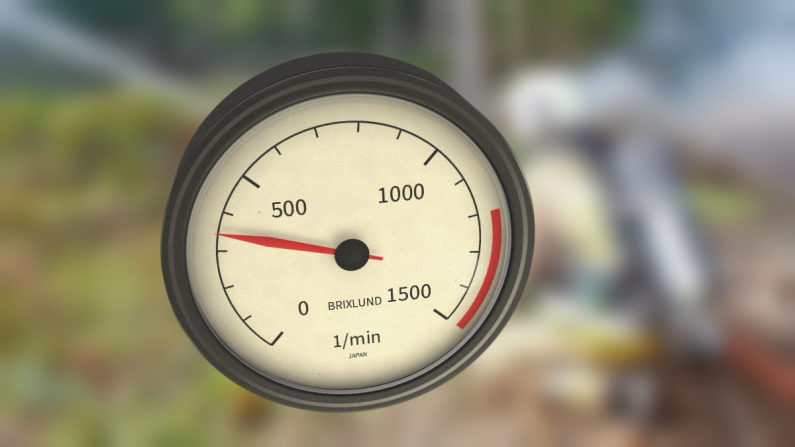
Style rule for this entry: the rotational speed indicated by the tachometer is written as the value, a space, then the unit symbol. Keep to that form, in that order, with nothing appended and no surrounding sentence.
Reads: 350 rpm
